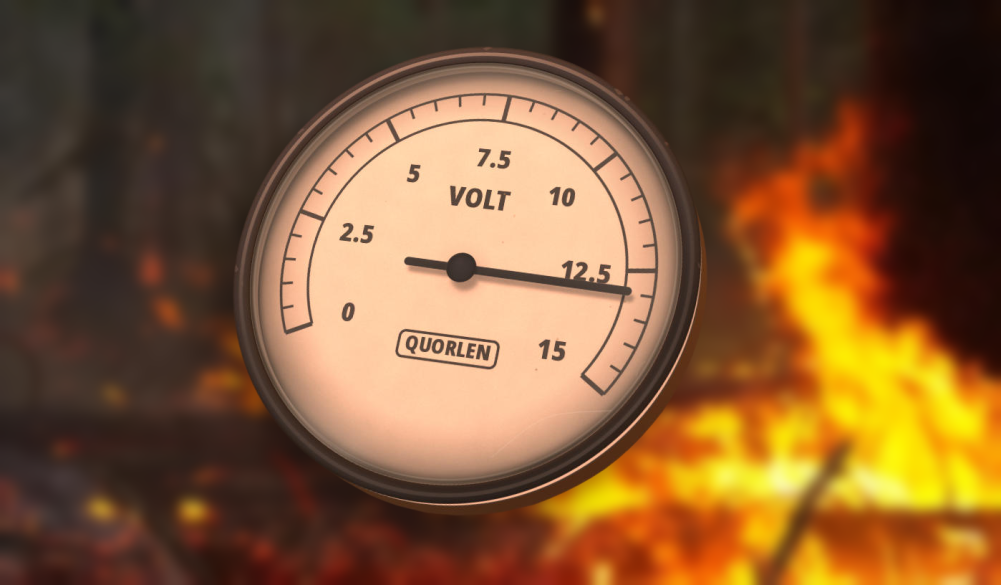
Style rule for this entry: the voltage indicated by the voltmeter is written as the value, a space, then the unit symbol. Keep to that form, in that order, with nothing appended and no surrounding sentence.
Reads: 13 V
